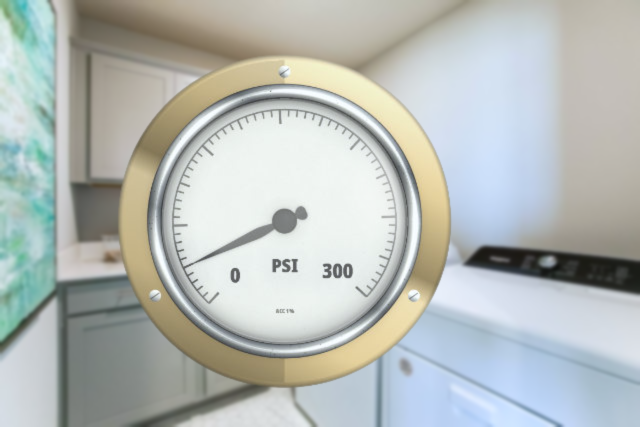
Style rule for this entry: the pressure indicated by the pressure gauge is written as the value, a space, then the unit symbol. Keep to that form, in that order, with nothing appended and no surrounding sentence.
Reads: 25 psi
